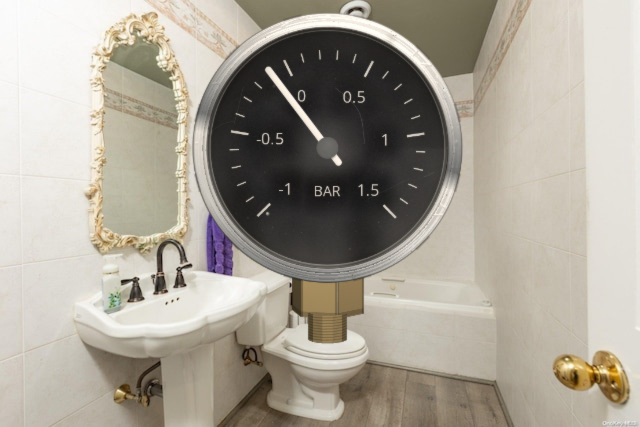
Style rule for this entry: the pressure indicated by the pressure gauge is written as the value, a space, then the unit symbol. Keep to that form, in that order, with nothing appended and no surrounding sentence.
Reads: -0.1 bar
